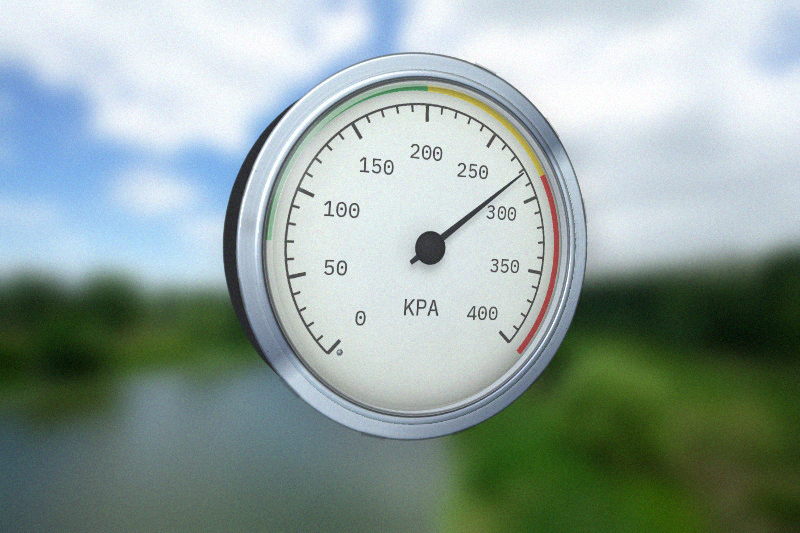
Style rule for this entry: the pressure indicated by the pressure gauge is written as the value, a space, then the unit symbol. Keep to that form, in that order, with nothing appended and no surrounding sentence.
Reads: 280 kPa
